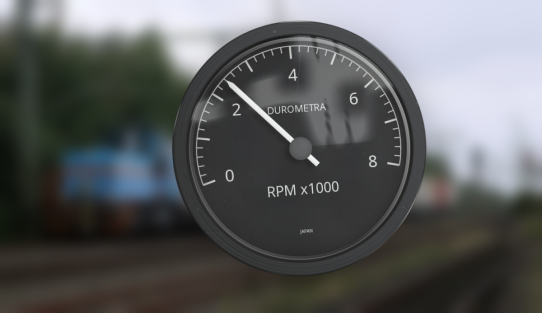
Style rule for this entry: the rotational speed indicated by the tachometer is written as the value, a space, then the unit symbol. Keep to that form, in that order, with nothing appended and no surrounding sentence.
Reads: 2400 rpm
